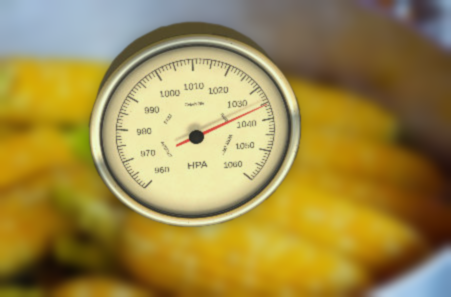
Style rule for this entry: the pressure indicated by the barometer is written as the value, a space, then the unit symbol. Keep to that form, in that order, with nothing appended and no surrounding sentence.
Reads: 1035 hPa
